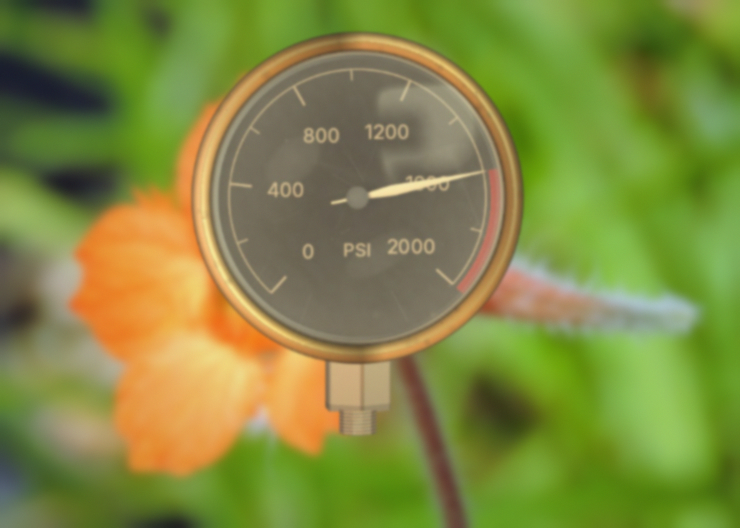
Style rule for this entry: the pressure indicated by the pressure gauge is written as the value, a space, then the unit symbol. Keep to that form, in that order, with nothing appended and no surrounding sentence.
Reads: 1600 psi
